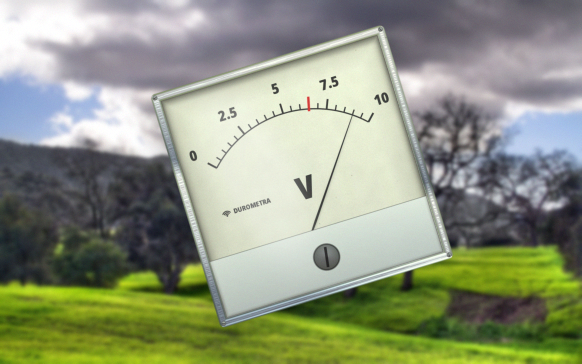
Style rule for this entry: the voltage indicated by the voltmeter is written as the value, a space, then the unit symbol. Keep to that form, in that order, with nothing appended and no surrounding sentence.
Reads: 9 V
